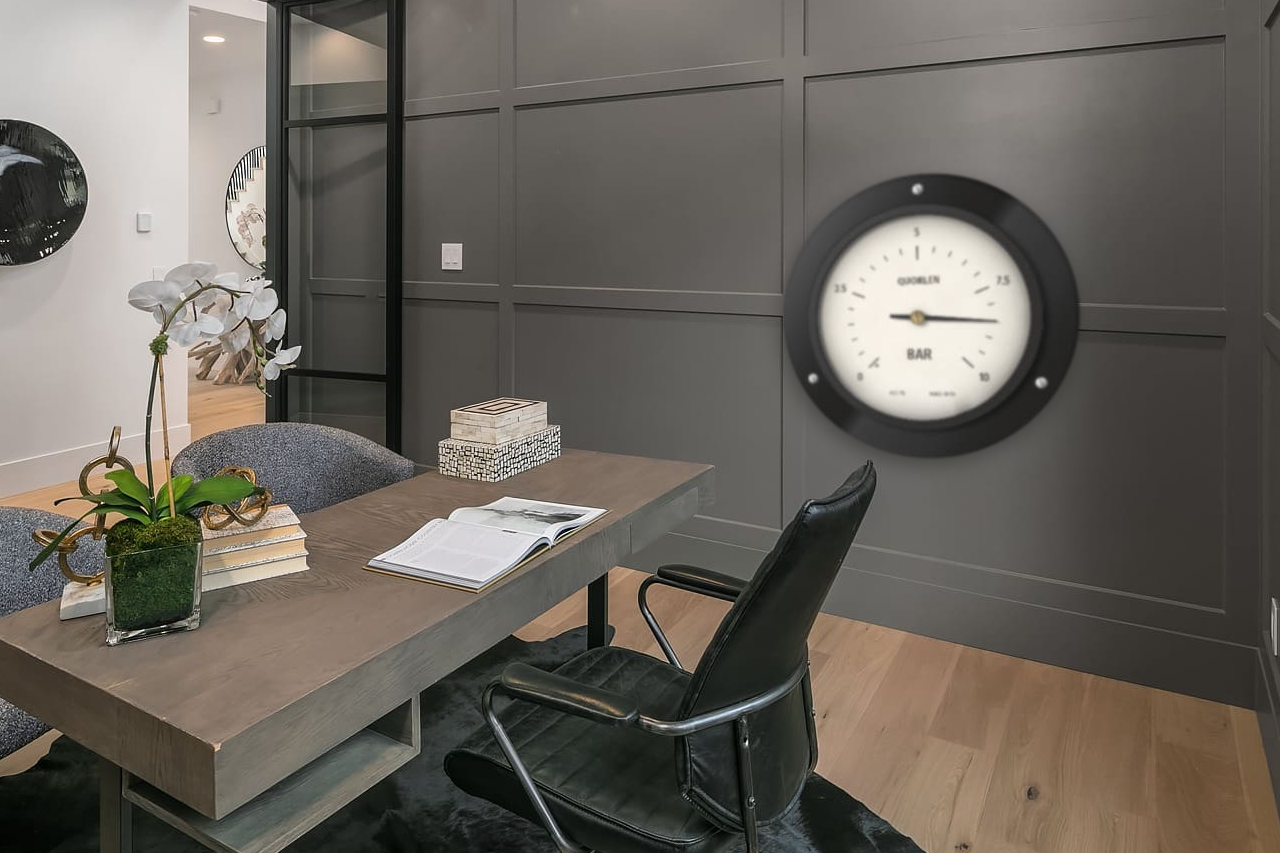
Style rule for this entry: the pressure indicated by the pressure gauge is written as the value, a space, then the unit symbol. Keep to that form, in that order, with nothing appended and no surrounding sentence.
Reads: 8.5 bar
